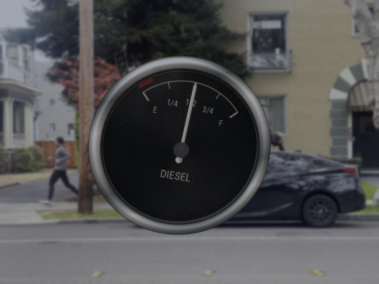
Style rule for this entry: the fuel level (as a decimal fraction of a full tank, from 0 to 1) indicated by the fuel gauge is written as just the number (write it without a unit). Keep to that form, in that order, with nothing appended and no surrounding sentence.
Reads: 0.5
